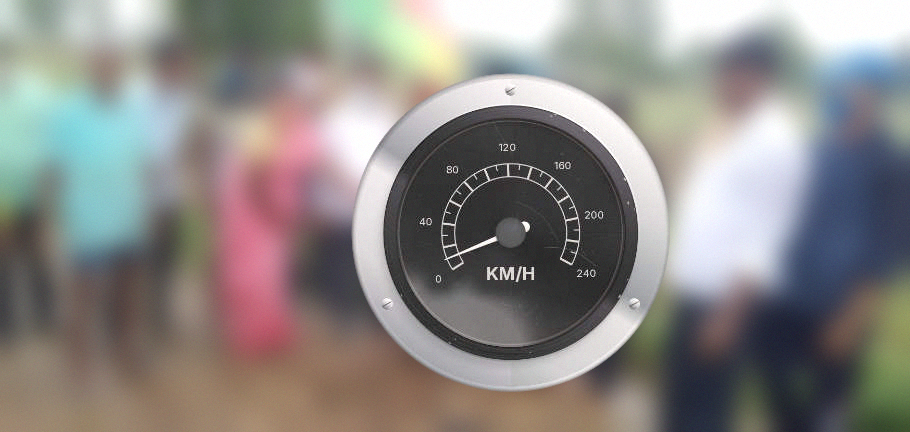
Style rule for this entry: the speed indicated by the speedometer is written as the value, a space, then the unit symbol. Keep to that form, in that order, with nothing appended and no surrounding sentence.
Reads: 10 km/h
